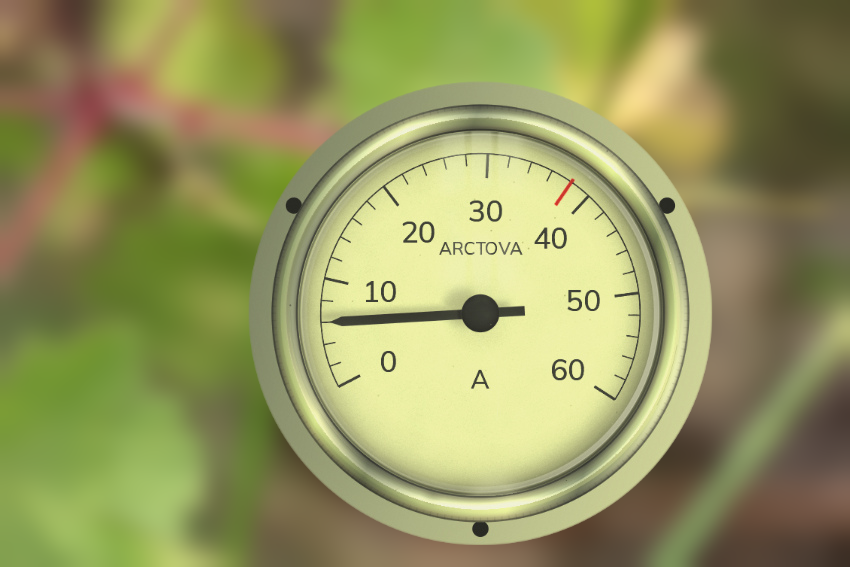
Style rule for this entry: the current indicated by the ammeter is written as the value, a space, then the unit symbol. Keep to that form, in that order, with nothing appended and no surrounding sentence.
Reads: 6 A
